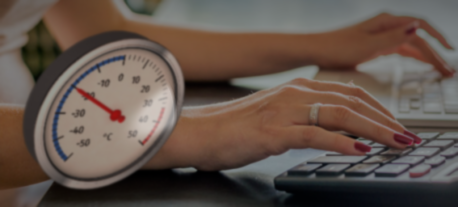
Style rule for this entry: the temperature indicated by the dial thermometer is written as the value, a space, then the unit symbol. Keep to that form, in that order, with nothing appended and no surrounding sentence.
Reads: -20 °C
